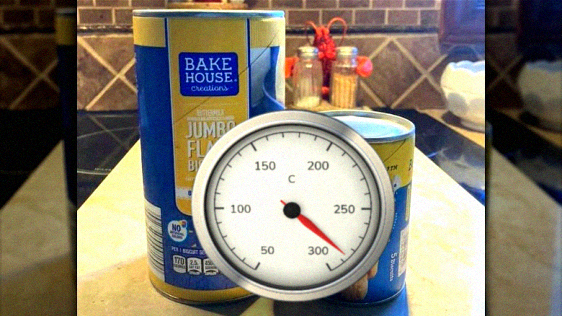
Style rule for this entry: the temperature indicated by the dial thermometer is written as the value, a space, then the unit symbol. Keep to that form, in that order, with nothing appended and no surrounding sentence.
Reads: 285 °C
